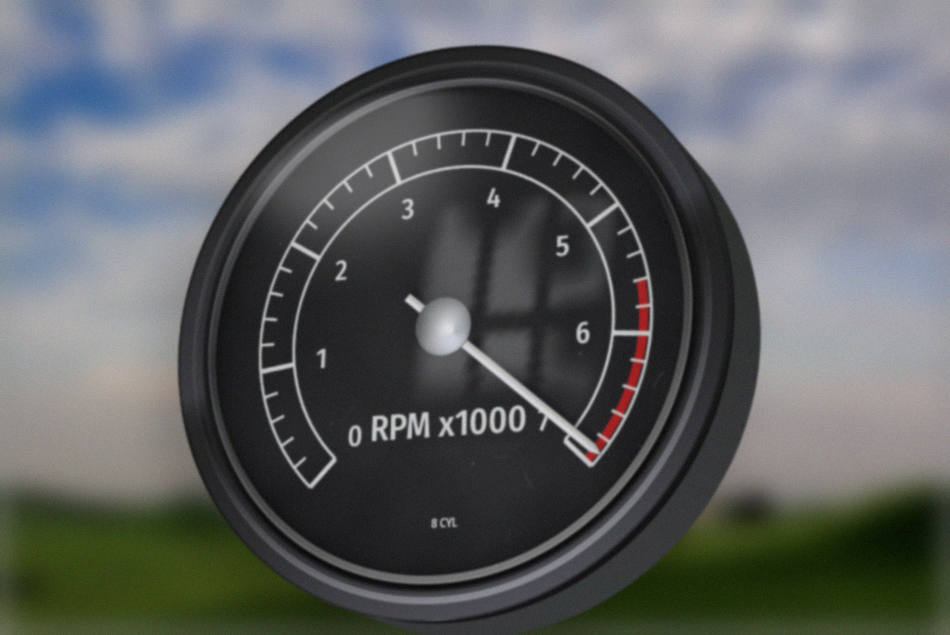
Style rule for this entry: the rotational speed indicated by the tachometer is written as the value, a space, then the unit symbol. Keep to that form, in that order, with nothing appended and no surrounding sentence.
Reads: 6900 rpm
